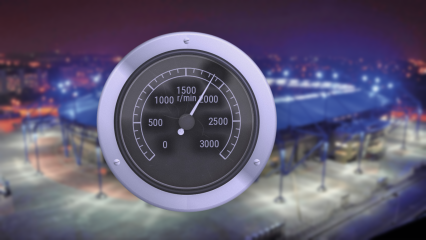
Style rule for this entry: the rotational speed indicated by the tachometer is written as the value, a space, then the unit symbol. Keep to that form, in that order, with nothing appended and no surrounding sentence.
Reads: 1850 rpm
